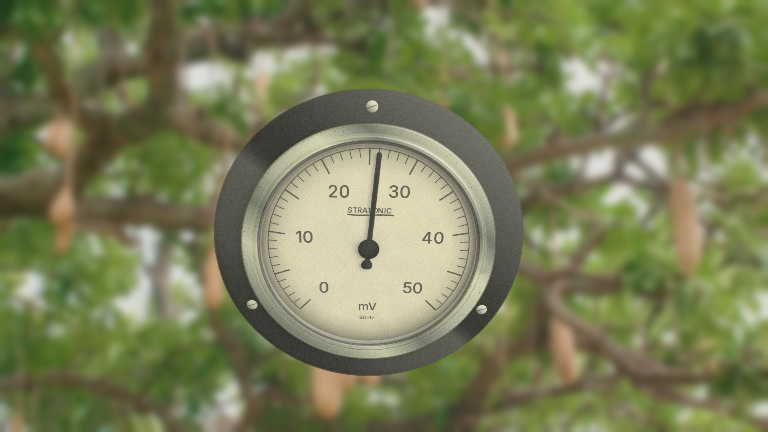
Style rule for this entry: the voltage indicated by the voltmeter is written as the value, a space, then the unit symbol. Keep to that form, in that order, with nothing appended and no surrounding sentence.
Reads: 26 mV
